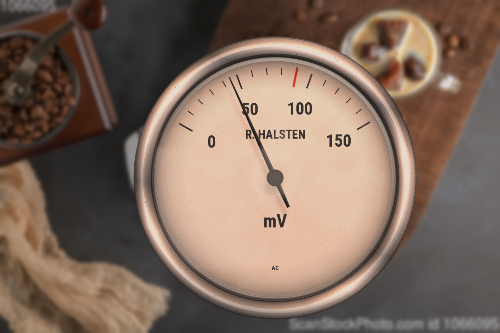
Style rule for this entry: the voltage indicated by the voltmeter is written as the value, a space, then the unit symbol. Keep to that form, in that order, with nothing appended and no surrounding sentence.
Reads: 45 mV
